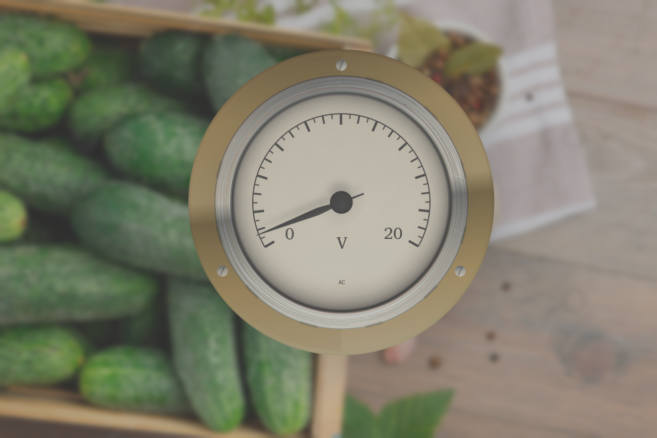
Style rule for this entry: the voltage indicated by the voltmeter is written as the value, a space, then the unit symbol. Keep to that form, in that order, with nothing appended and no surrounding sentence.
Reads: 0.75 V
